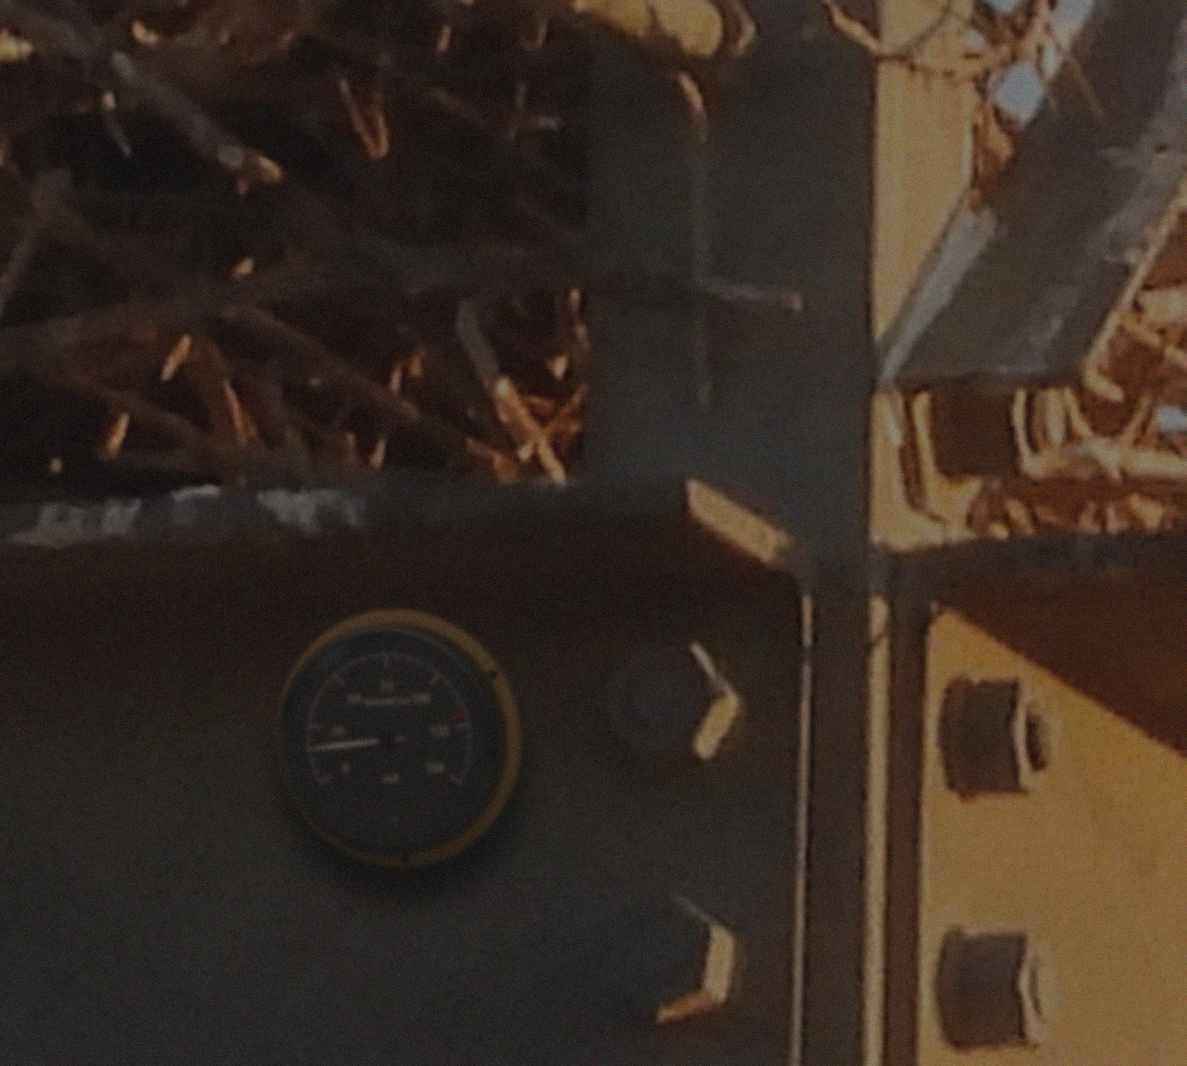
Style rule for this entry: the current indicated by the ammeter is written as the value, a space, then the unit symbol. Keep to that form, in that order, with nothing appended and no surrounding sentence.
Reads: 15 mA
